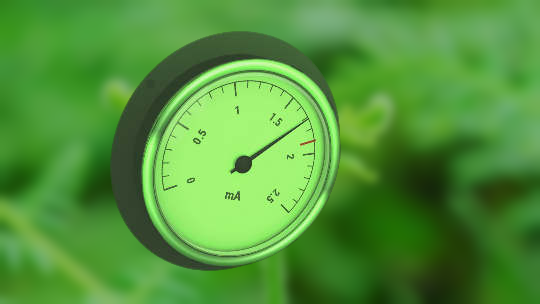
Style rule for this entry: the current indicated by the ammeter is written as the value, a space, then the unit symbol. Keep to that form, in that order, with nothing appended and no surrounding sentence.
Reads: 1.7 mA
